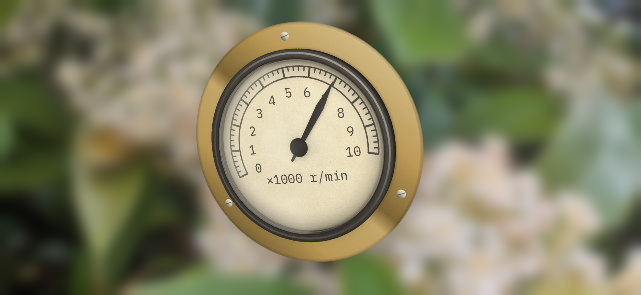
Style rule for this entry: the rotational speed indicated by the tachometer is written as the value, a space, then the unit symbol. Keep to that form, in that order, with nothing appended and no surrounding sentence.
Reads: 7000 rpm
